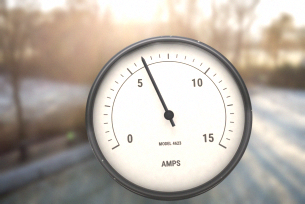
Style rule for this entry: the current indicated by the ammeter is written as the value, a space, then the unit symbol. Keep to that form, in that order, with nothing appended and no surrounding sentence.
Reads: 6 A
